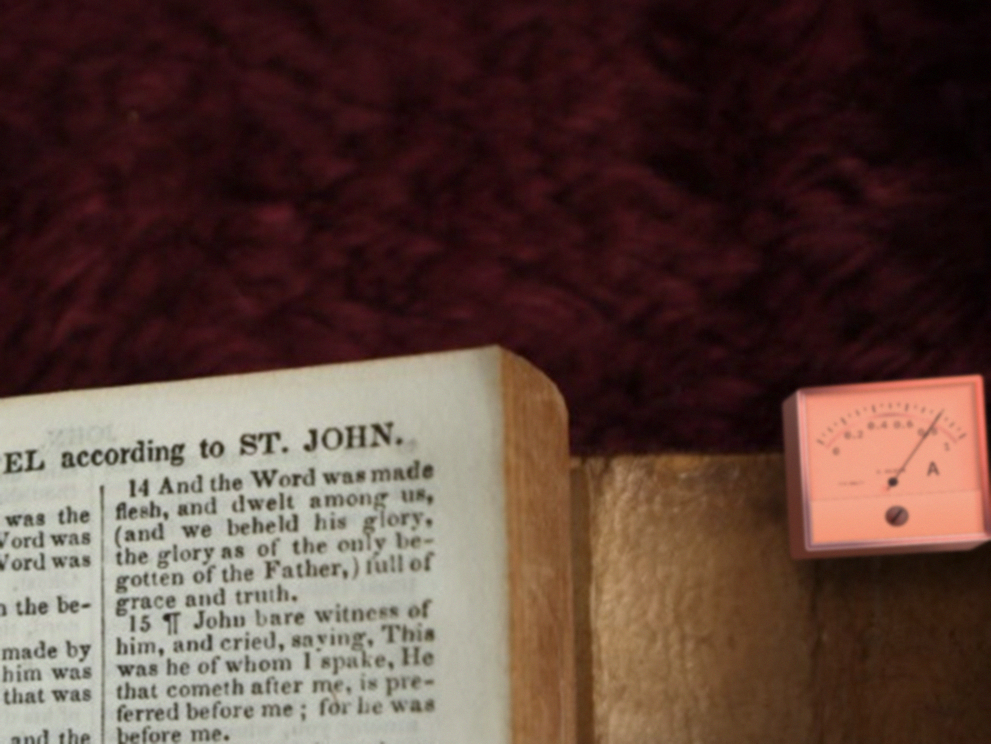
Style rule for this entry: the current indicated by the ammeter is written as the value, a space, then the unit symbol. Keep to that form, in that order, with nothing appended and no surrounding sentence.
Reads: 0.8 A
